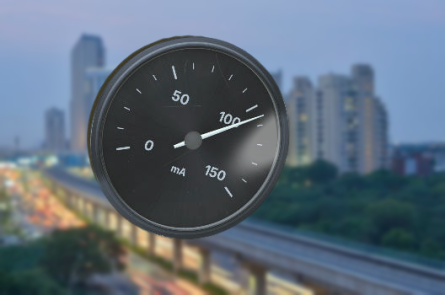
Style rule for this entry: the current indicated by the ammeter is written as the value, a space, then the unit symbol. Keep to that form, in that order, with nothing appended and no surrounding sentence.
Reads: 105 mA
